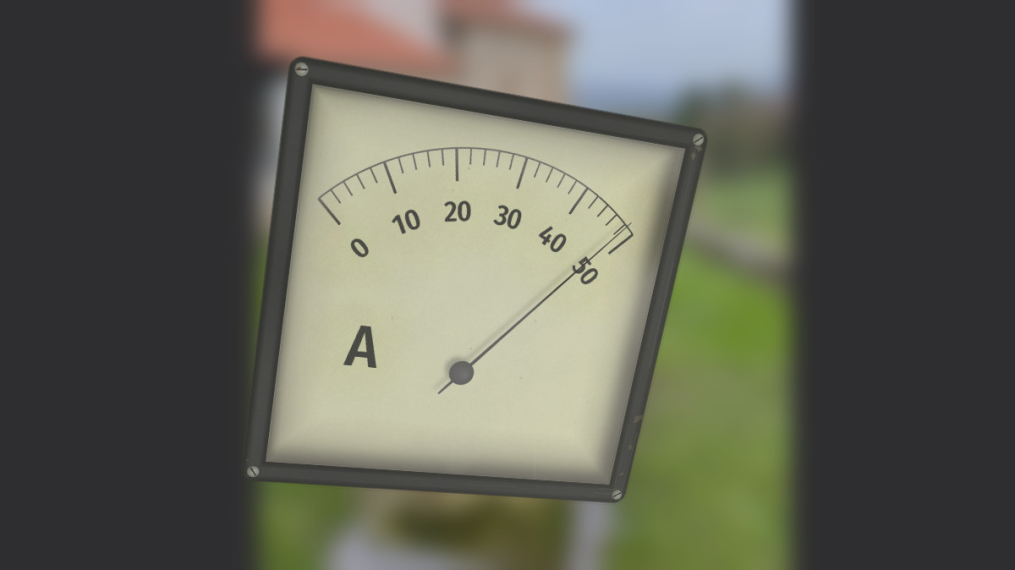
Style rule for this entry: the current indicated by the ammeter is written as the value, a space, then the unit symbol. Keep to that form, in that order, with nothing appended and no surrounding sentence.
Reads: 48 A
